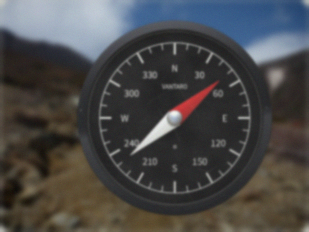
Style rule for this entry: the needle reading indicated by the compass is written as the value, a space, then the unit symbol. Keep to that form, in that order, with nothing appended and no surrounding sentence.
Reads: 50 °
